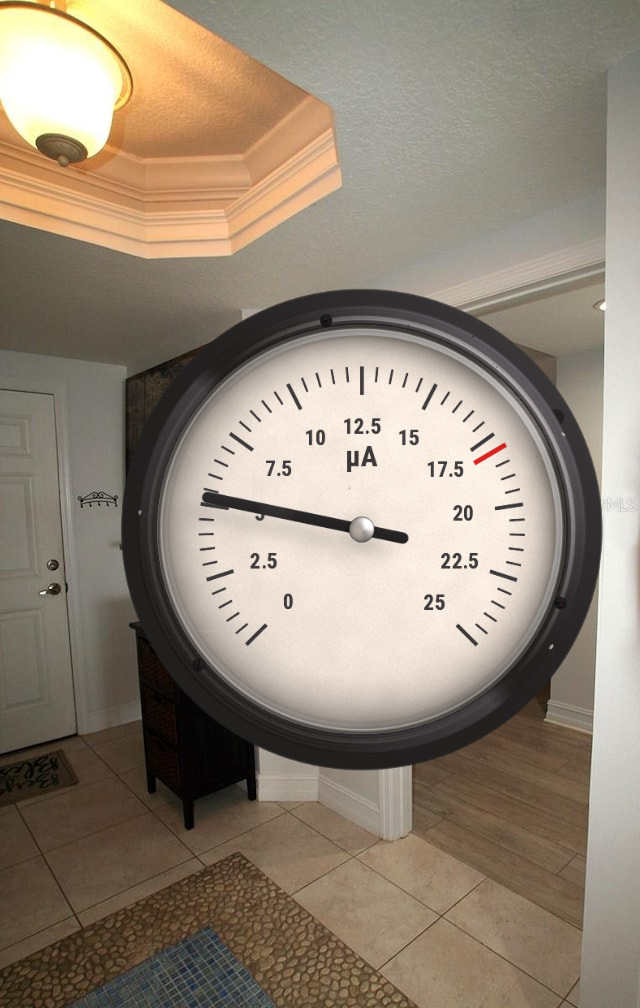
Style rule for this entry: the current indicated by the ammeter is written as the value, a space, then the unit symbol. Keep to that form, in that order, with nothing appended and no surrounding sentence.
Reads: 5.25 µA
